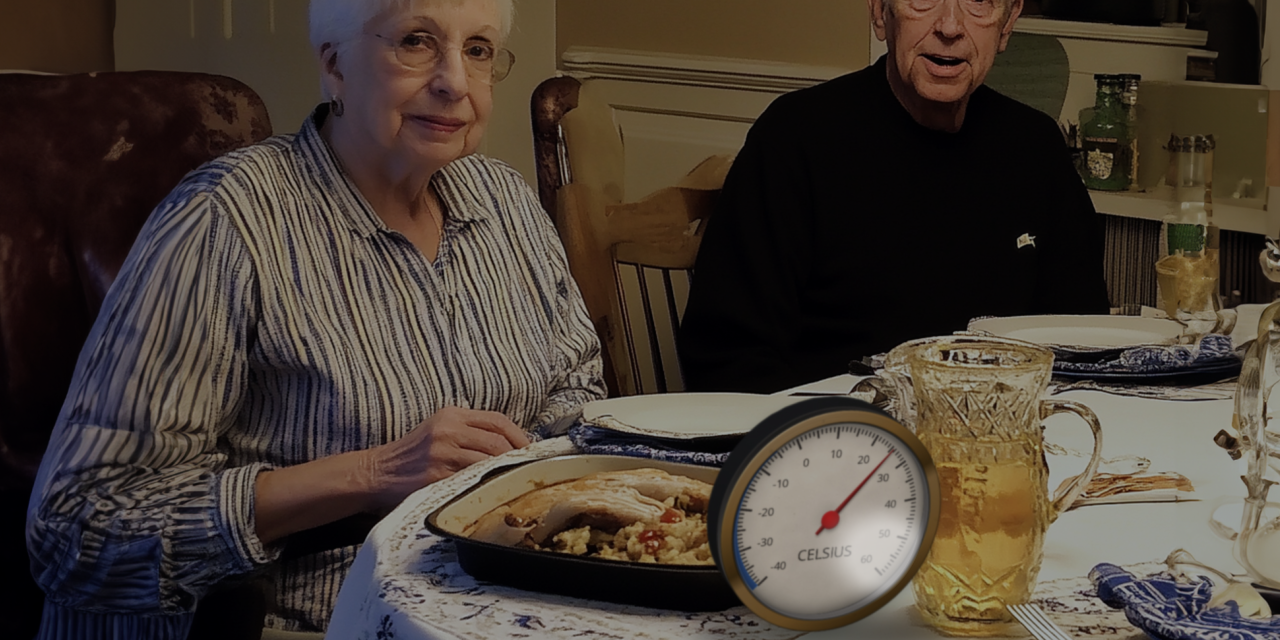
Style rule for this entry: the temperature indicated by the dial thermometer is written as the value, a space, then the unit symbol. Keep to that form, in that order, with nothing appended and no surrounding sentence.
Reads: 25 °C
